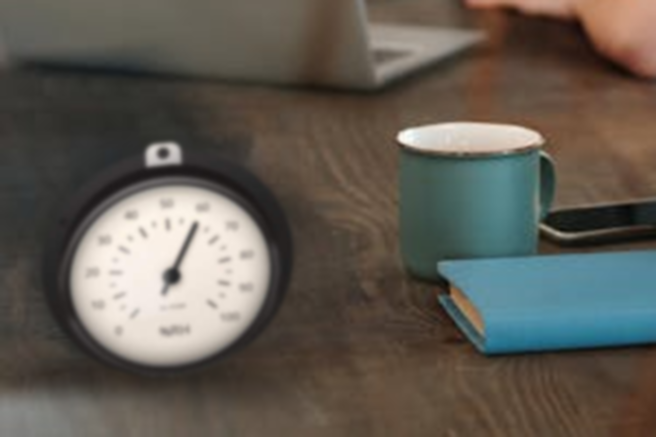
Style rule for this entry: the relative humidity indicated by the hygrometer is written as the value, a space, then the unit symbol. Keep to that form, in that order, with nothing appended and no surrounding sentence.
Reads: 60 %
